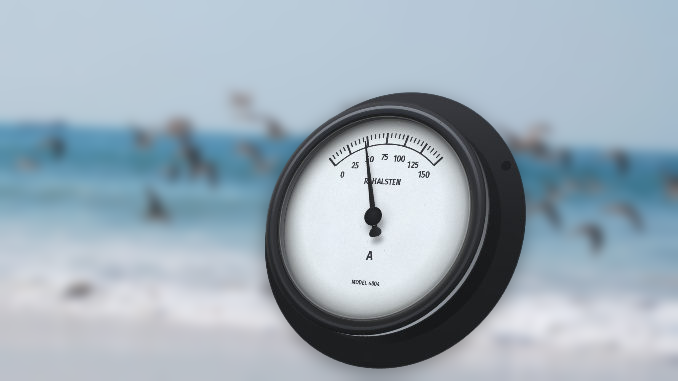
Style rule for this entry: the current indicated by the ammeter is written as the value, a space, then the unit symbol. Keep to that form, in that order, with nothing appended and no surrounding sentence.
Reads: 50 A
